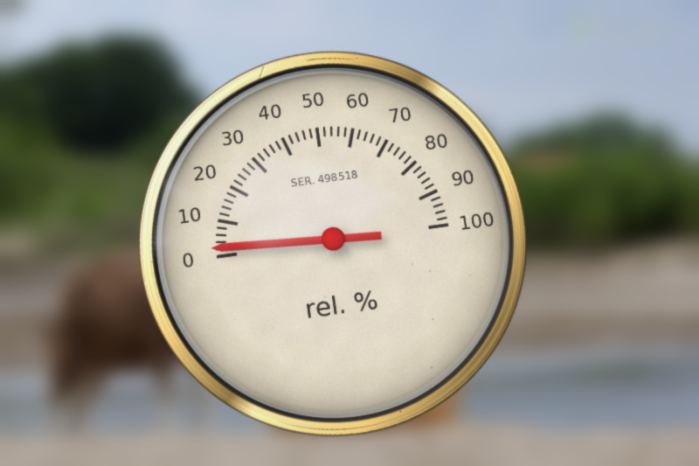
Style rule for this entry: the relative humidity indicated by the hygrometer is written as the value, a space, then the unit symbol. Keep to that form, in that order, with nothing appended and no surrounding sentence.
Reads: 2 %
